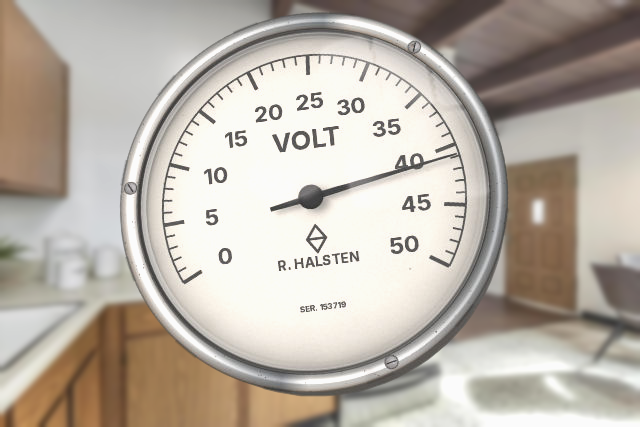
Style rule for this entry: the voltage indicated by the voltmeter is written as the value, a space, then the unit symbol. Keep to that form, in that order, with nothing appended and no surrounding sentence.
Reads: 41 V
